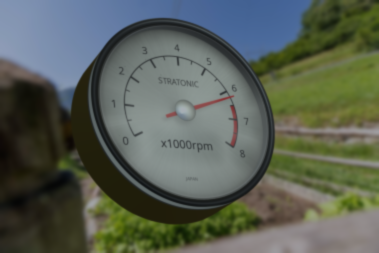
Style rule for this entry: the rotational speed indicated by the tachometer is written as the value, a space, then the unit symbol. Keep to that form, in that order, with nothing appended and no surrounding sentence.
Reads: 6250 rpm
